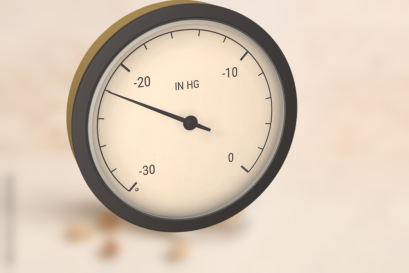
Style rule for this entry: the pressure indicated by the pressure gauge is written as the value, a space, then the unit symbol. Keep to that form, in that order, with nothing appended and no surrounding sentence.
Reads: -22 inHg
